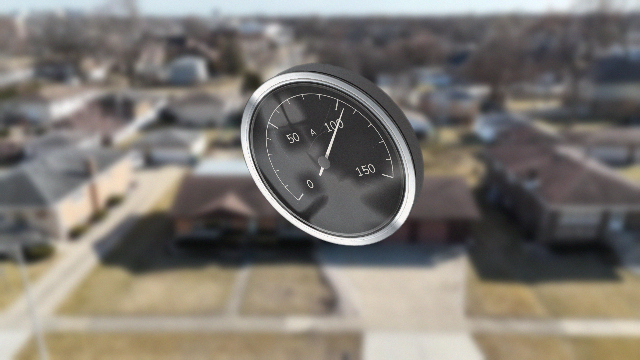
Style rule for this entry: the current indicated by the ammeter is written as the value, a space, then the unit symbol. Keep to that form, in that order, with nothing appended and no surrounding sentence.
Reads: 105 A
